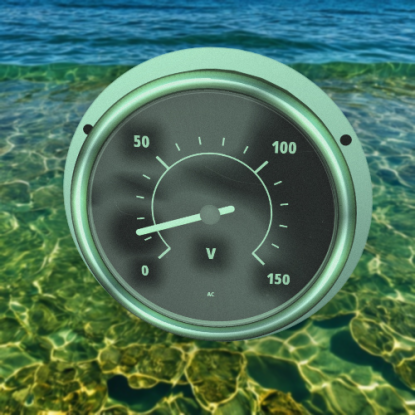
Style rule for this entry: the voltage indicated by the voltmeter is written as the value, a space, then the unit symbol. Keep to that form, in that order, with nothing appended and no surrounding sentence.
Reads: 15 V
